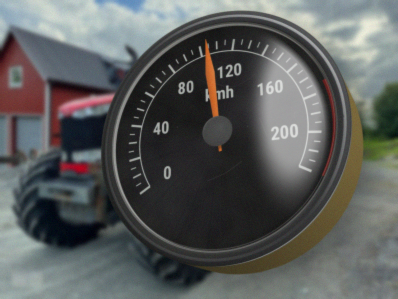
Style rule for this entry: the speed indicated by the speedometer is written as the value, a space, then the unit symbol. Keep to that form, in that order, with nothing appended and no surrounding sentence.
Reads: 105 km/h
